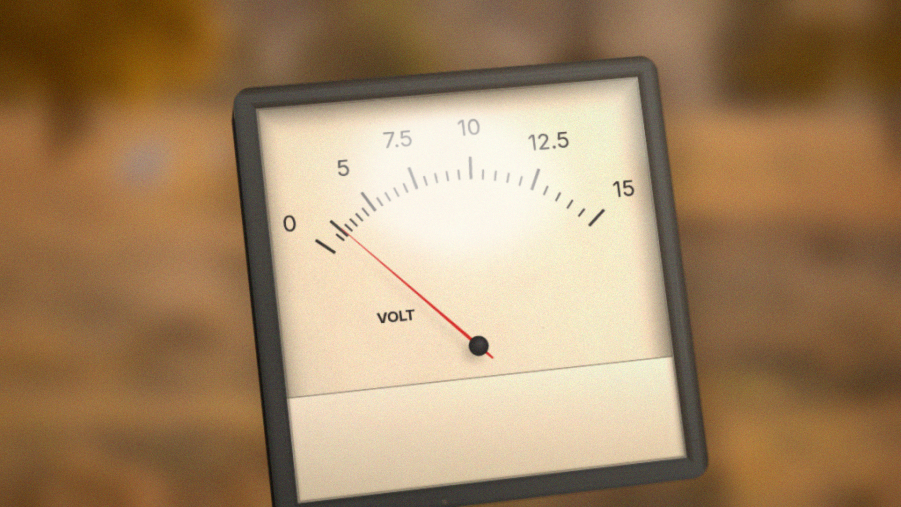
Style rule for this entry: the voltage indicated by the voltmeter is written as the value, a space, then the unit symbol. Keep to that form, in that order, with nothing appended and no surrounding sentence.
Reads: 2.5 V
